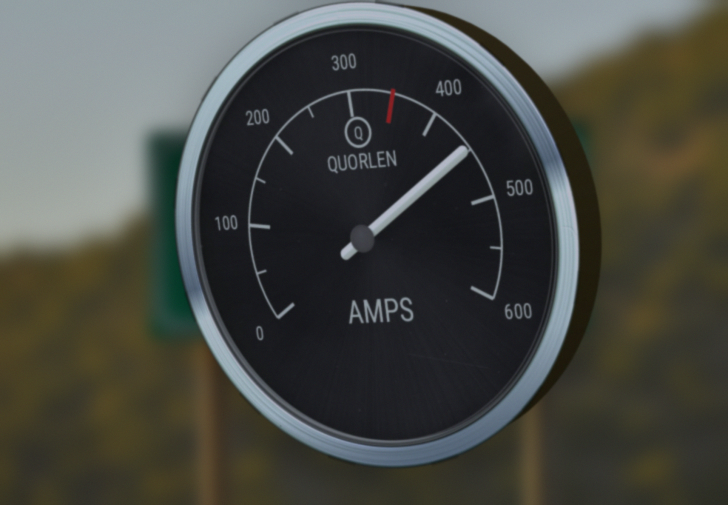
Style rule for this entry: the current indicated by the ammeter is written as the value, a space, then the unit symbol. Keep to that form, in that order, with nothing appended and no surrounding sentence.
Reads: 450 A
